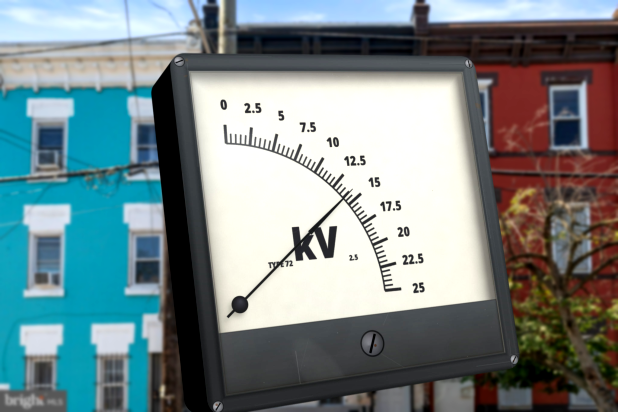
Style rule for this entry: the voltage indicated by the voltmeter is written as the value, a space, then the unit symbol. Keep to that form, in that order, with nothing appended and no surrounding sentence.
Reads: 14 kV
